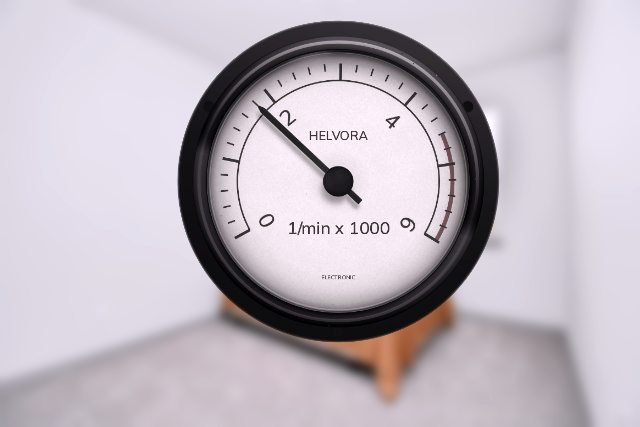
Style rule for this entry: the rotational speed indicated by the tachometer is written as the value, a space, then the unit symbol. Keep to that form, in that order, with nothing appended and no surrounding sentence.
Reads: 1800 rpm
